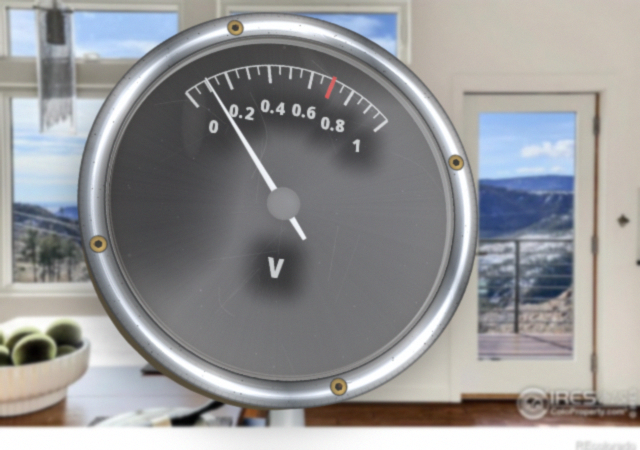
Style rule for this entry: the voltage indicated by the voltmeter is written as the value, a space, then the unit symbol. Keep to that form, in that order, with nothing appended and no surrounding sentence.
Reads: 0.1 V
